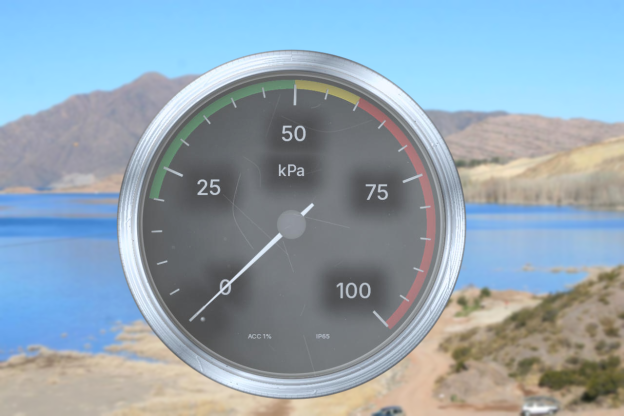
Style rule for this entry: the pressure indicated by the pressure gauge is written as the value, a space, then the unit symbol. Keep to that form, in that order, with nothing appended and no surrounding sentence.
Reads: 0 kPa
